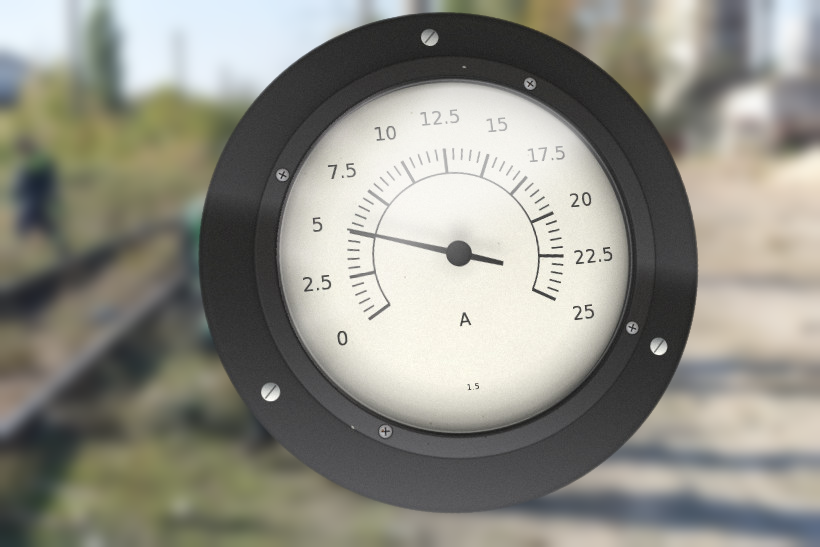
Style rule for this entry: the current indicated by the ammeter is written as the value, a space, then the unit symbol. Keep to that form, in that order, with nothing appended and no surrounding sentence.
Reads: 5 A
